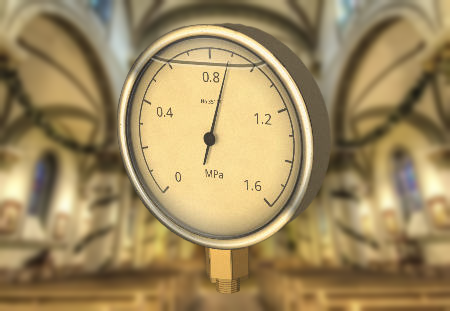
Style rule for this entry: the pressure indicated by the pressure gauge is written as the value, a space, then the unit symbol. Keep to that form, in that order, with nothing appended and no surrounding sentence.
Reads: 0.9 MPa
